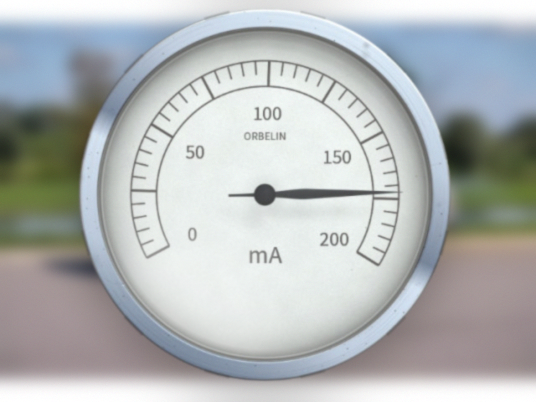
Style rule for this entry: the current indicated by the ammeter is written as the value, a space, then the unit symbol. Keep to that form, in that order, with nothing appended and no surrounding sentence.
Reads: 172.5 mA
